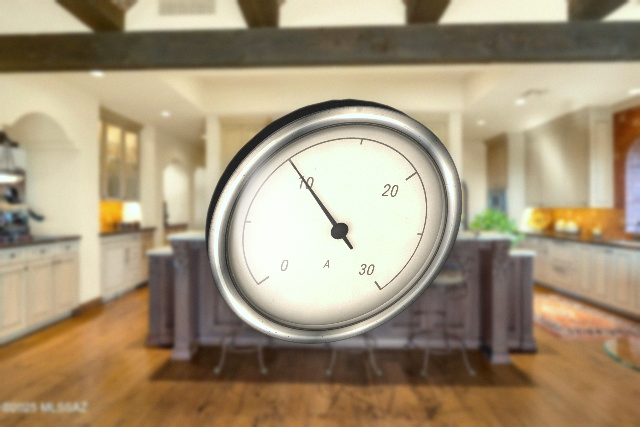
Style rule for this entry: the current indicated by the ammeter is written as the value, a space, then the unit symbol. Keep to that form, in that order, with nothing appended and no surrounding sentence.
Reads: 10 A
